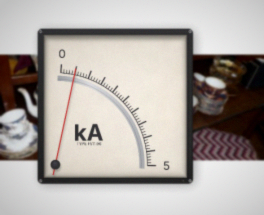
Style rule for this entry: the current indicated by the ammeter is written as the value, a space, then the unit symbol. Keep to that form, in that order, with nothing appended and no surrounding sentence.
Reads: 0.5 kA
